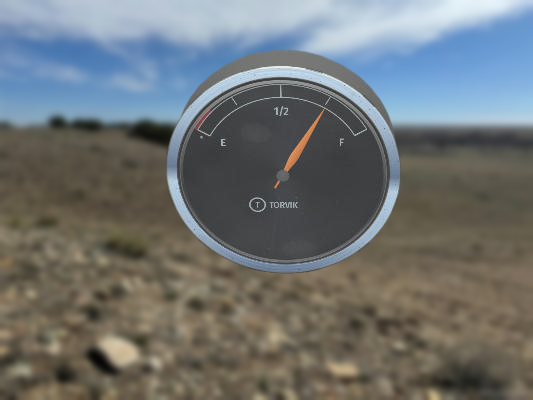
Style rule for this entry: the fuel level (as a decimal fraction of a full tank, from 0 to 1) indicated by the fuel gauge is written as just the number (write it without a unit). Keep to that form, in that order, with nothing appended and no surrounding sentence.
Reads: 0.75
